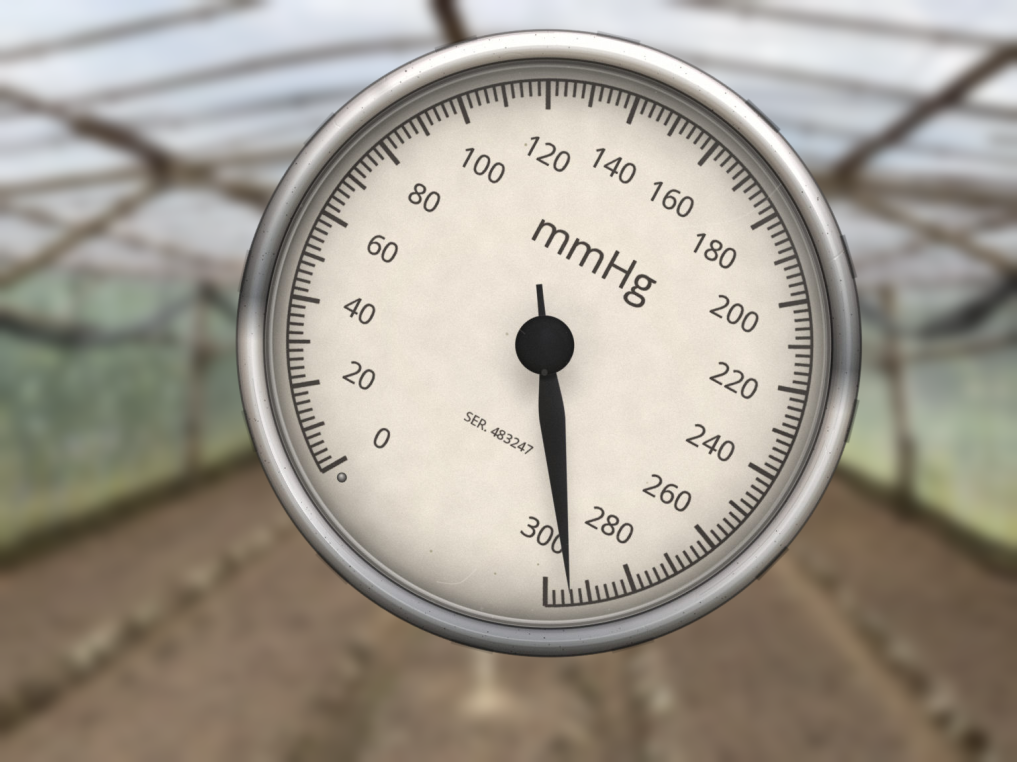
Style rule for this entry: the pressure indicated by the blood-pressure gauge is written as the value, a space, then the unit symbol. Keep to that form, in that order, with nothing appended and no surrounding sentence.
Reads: 294 mmHg
